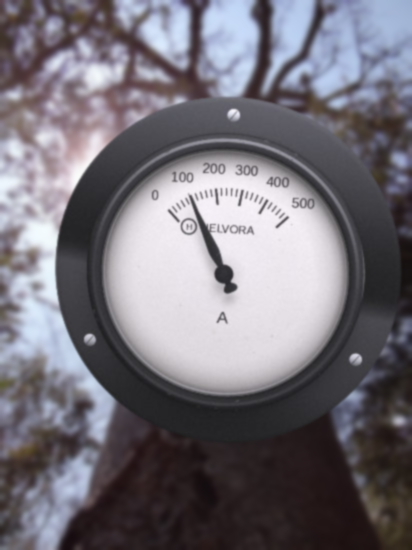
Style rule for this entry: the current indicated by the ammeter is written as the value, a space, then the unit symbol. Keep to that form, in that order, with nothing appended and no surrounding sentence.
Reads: 100 A
